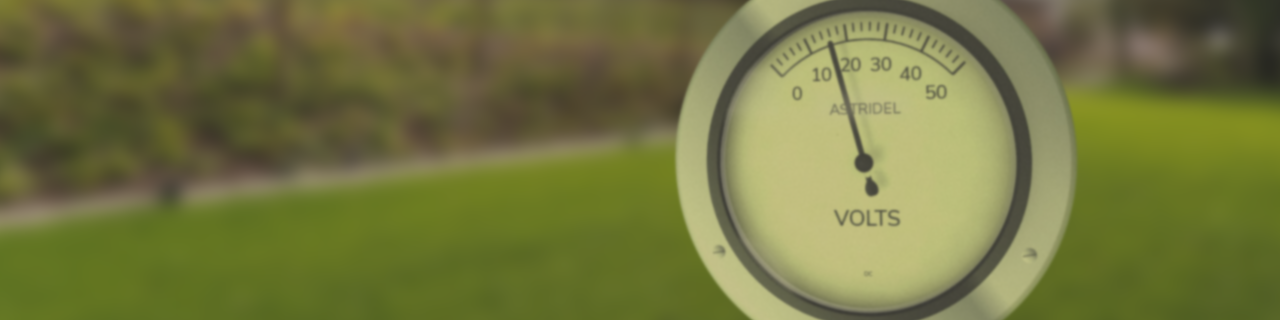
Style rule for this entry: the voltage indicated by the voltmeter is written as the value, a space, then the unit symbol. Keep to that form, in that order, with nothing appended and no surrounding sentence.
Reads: 16 V
